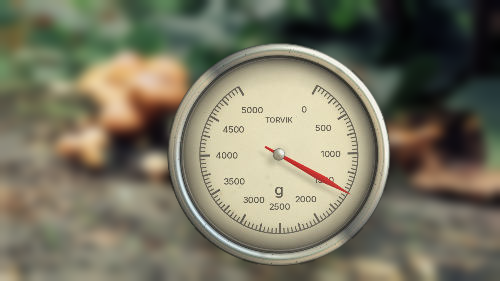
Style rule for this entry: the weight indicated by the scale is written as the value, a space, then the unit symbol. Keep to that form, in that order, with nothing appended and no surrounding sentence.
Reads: 1500 g
